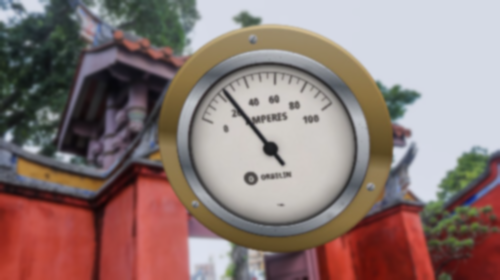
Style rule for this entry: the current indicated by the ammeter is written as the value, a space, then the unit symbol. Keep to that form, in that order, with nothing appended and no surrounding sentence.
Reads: 25 A
